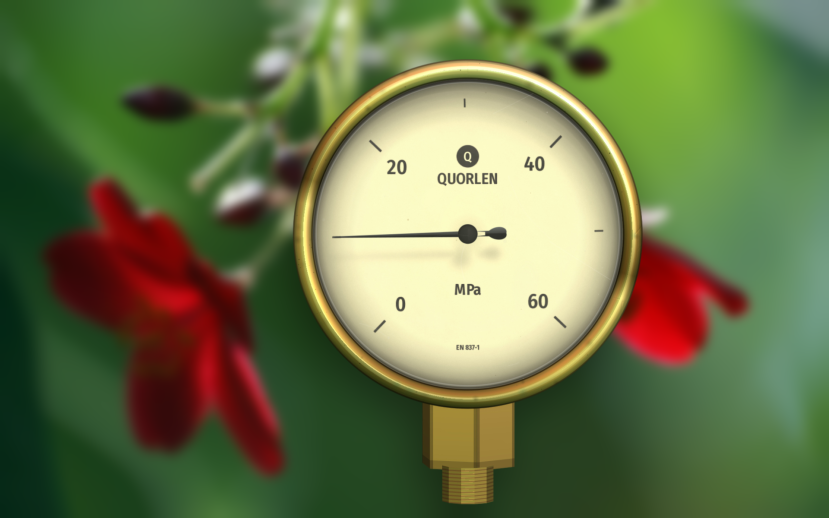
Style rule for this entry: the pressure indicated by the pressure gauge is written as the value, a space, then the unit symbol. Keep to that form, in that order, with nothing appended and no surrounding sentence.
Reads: 10 MPa
